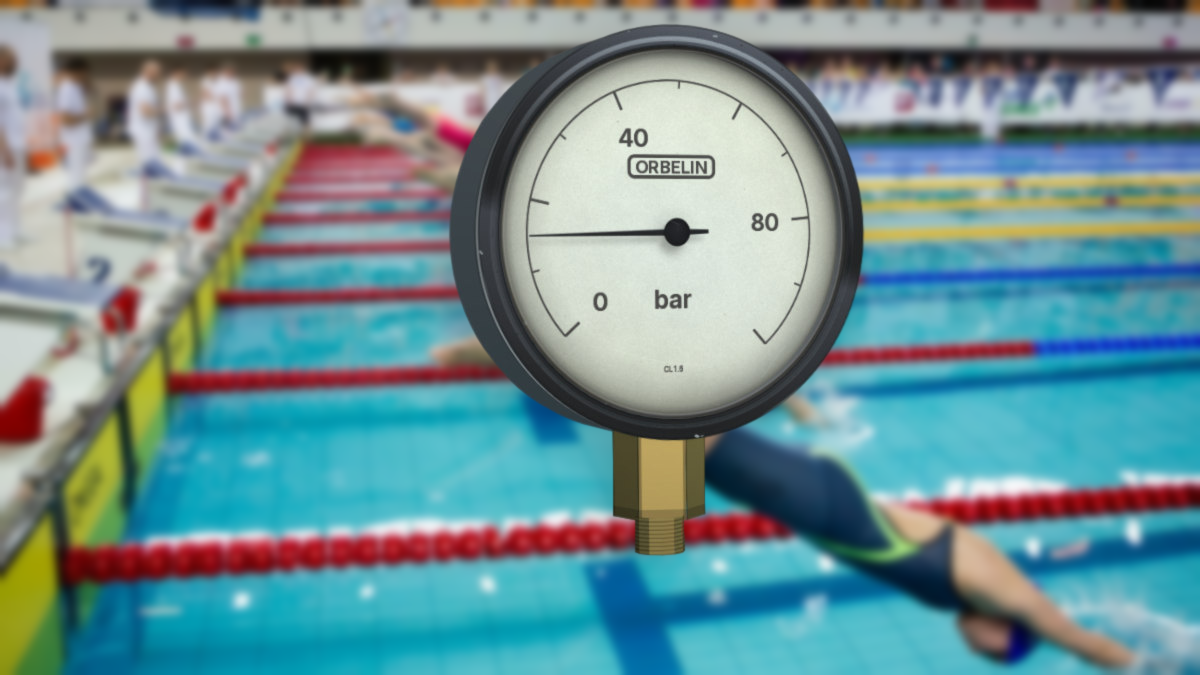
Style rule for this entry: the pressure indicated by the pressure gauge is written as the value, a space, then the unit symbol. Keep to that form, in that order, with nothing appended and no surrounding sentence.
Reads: 15 bar
